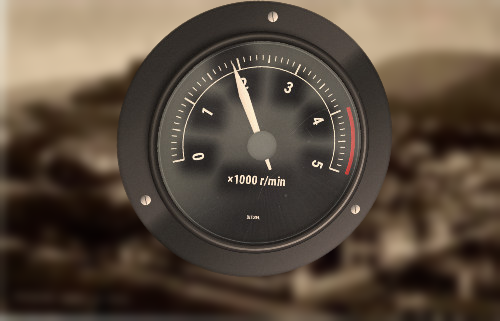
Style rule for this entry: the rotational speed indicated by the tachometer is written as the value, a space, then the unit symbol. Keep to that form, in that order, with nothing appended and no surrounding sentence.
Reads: 1900 rpm
